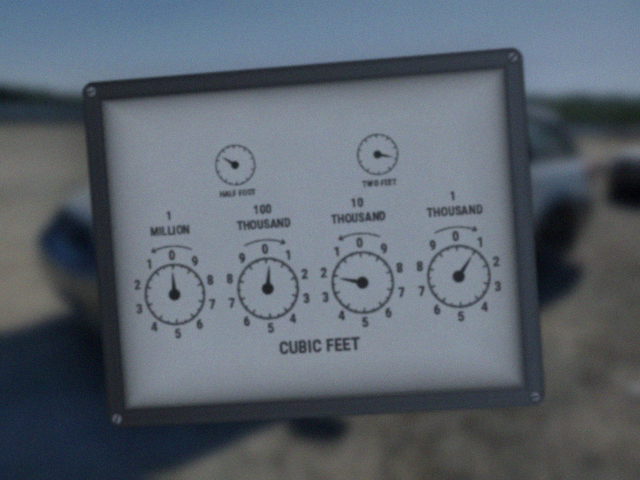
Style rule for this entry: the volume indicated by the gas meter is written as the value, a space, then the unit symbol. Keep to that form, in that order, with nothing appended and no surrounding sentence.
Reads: 2100 ft³
